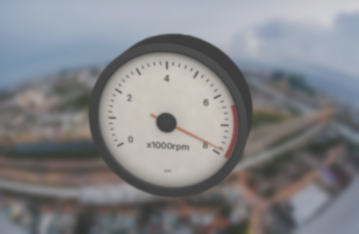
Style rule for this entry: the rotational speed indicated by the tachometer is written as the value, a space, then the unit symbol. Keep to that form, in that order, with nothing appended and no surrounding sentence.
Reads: 7800 rpm
